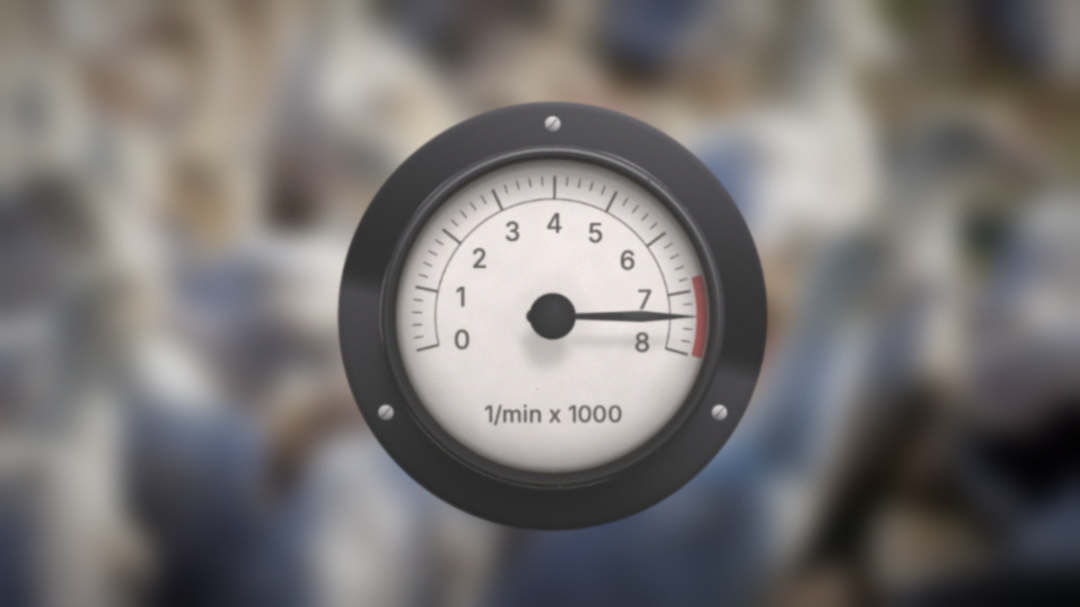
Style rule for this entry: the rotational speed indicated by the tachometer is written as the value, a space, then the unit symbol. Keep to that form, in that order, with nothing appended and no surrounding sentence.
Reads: 7400 rpm
